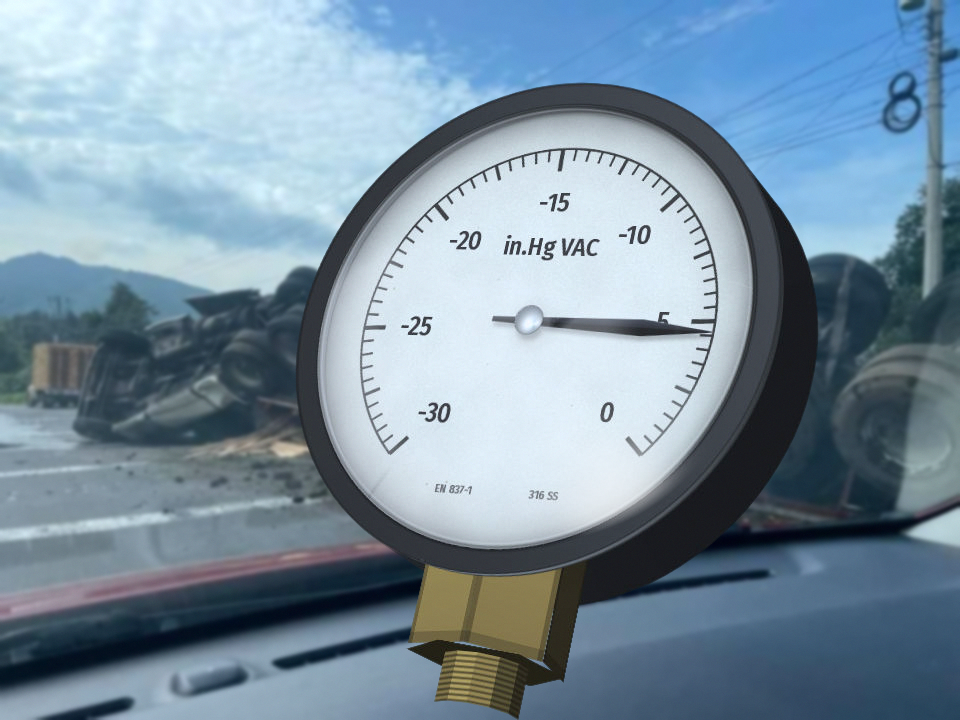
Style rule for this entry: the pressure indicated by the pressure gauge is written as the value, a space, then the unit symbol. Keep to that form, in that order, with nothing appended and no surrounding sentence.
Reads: -4.5 inHg
